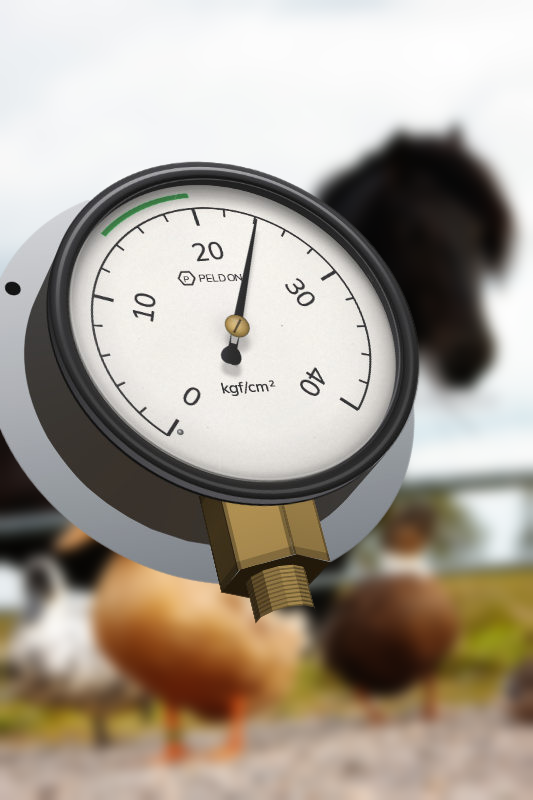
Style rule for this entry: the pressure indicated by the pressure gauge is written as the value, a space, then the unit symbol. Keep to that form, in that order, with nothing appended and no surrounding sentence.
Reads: 24 kg/cm²
